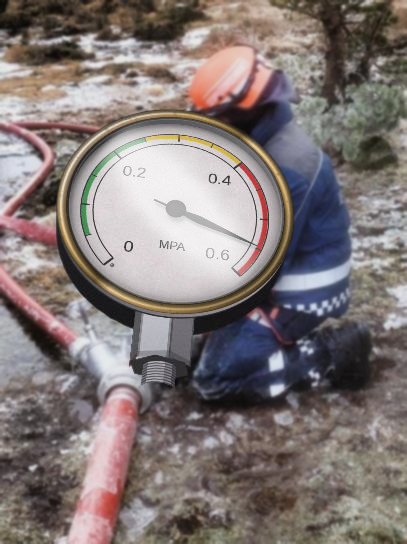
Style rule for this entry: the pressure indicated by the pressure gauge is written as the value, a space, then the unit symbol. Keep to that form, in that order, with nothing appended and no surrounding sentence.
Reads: 0.55 MPa
